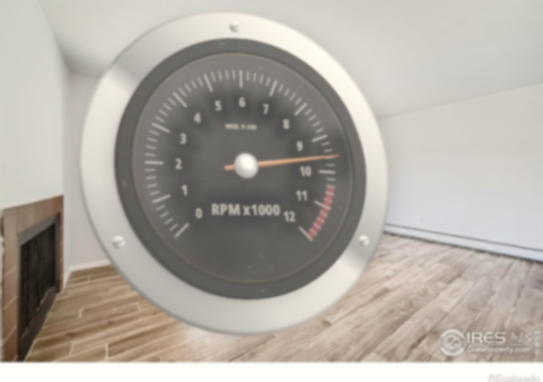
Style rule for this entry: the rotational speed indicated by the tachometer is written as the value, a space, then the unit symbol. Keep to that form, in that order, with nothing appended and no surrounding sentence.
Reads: 9600 rpm
